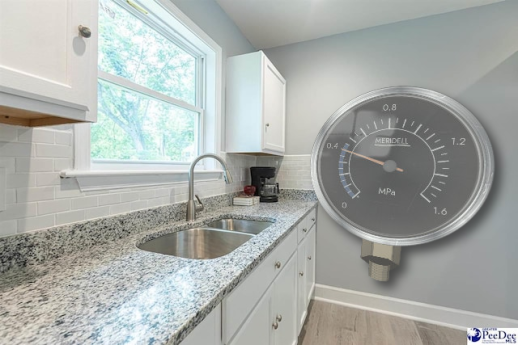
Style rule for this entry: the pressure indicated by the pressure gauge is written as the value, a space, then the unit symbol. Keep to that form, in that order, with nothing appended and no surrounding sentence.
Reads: 0.4 MPa
